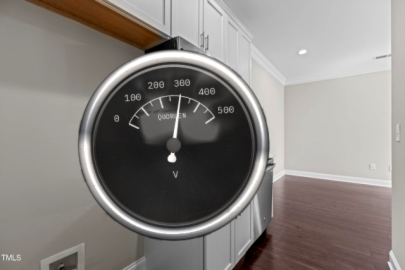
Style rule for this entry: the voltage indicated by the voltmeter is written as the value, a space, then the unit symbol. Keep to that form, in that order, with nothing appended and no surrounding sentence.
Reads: 300 V
